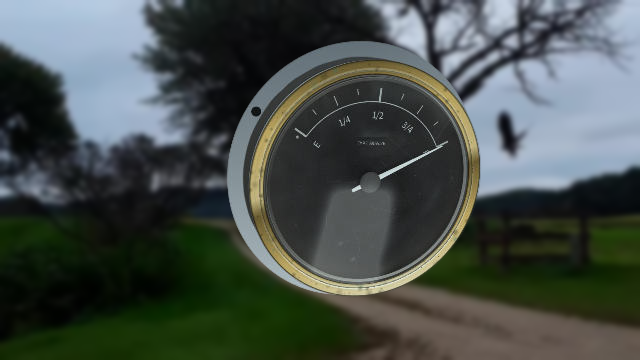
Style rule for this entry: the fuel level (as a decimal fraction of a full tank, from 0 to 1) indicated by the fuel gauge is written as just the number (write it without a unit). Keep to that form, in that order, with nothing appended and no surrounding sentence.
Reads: 1
